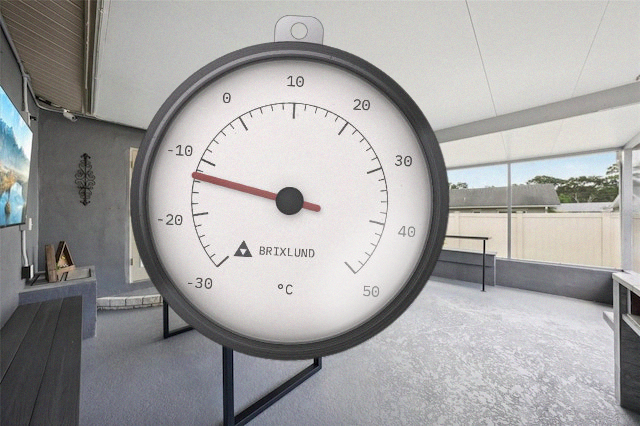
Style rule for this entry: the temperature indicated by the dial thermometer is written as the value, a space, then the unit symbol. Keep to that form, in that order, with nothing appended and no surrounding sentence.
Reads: -13 °C
